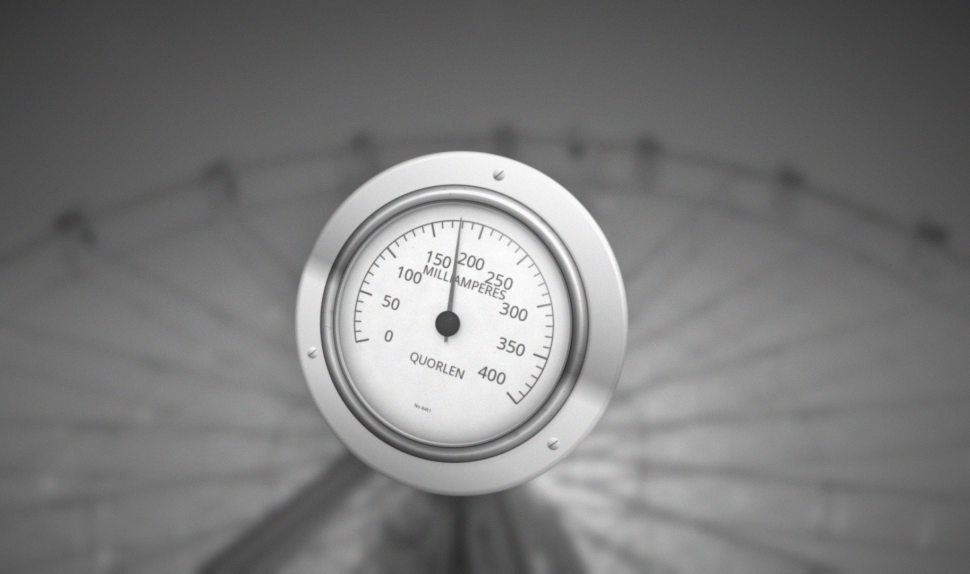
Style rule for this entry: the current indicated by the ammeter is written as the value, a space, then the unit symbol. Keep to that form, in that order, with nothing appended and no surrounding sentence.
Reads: 180 mA
